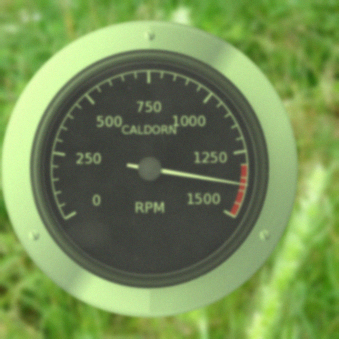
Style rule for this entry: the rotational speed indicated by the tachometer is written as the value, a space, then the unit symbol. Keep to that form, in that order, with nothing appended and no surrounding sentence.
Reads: 1375 rpm
